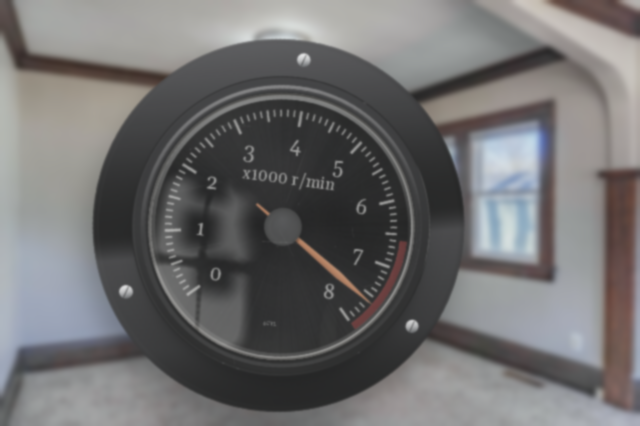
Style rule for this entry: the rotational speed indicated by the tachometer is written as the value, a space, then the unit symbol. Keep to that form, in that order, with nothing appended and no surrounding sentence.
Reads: 7600 rpm
